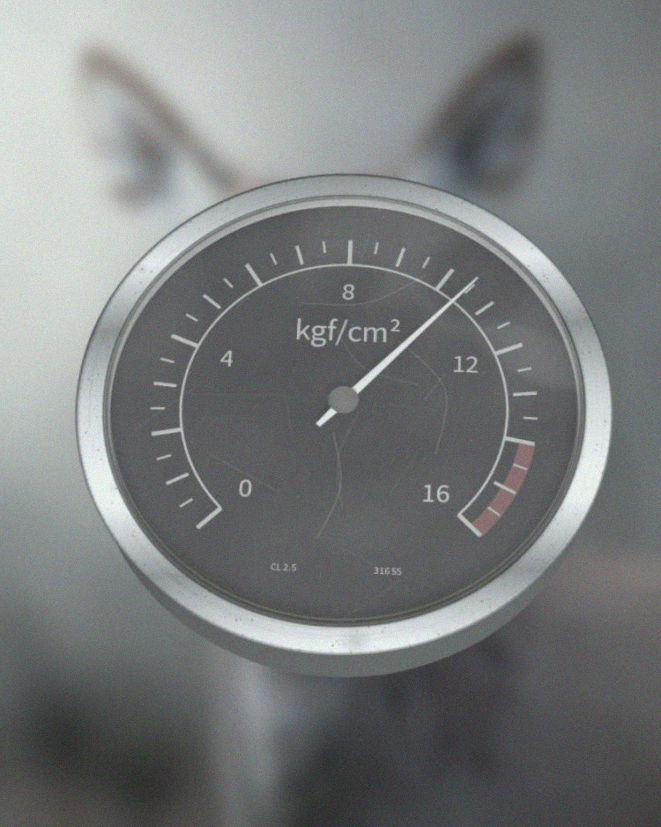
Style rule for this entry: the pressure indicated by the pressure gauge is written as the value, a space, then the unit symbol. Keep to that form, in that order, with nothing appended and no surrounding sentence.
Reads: 10.5 kg/cm²
